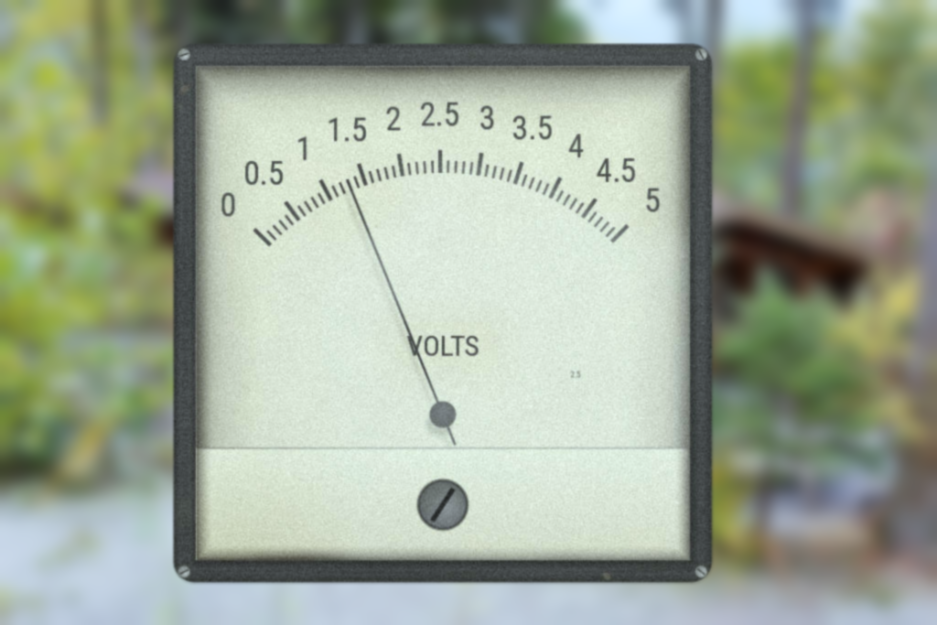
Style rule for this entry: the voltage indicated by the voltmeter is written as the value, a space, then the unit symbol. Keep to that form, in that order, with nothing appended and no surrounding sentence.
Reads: 1.3 V
